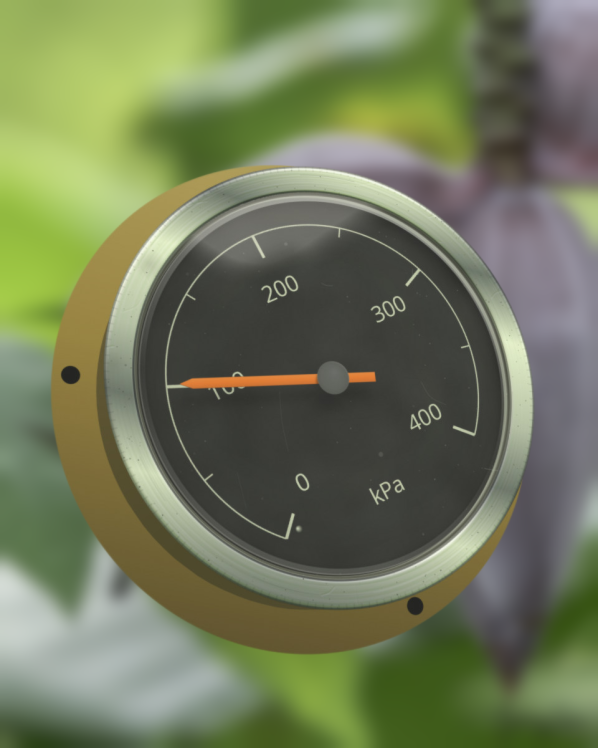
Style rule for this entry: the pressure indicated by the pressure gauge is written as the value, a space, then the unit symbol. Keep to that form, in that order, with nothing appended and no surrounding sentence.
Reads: 100 kPa
